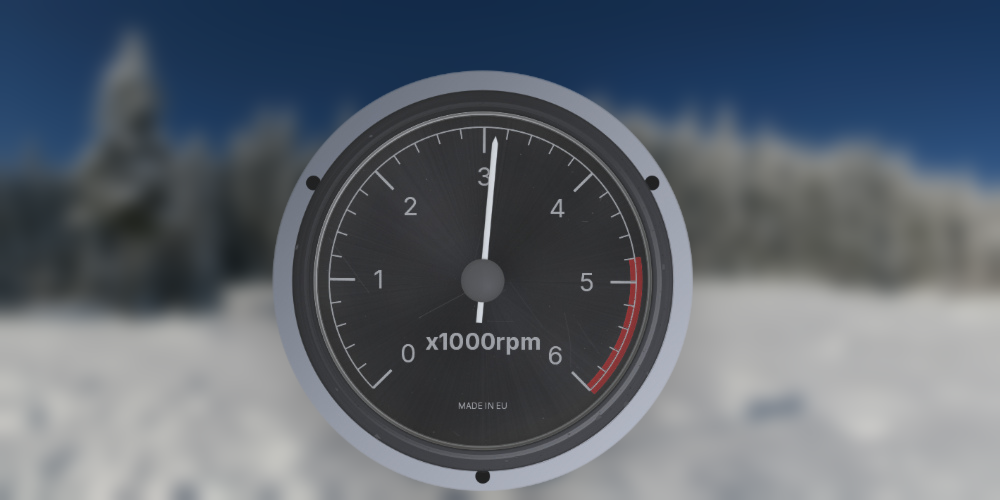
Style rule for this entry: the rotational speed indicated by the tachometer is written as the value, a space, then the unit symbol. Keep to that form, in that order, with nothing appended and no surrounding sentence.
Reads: 3100 rpm
